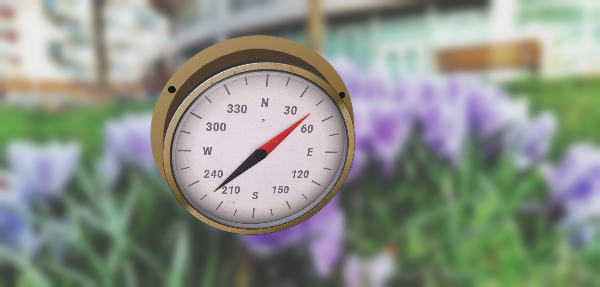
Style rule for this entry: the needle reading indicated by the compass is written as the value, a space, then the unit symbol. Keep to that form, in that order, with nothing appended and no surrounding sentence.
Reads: 45 °
